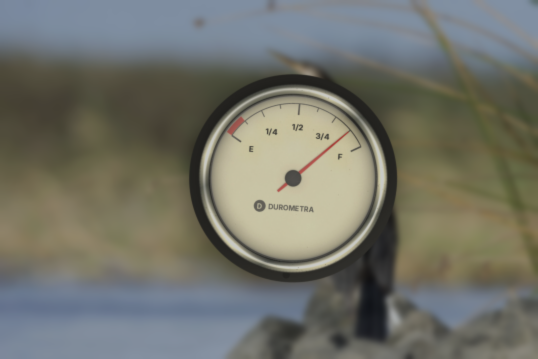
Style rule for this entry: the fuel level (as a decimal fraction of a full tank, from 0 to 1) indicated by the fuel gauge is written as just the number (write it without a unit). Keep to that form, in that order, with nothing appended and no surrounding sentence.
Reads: 0.875
